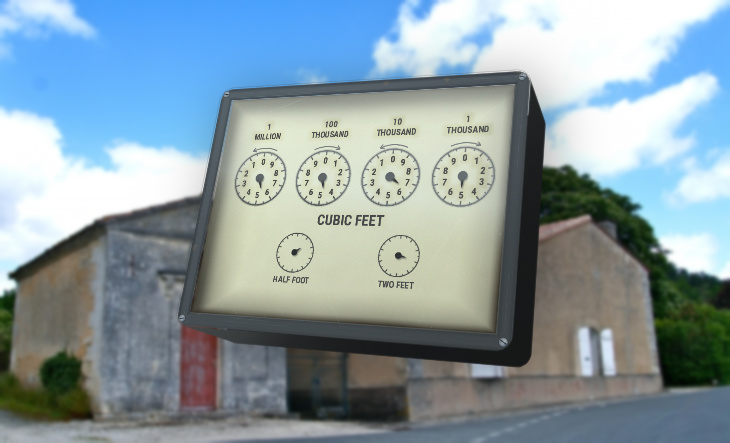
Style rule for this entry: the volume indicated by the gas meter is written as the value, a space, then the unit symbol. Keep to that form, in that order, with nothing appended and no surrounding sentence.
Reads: 546500 ft³
